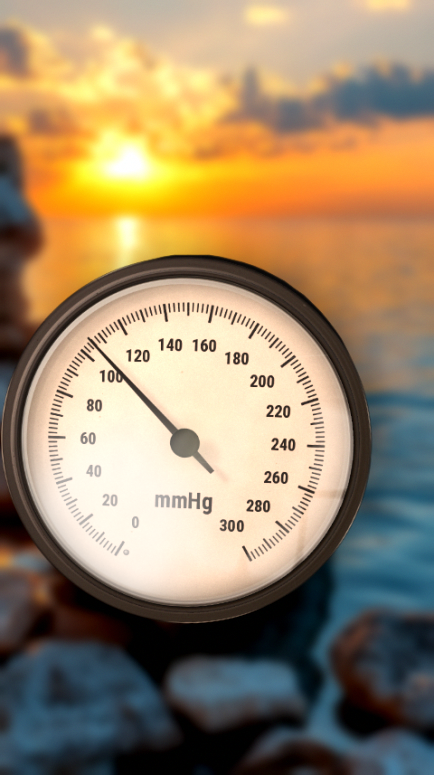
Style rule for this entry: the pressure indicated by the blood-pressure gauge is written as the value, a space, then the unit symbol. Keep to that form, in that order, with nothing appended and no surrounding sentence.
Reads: 106 mmHg
